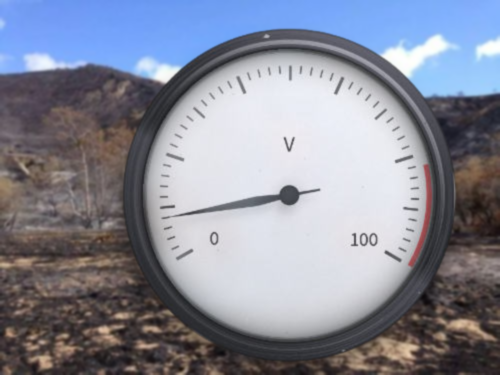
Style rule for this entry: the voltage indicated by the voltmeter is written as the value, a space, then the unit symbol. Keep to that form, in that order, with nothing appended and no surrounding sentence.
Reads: 8 V
